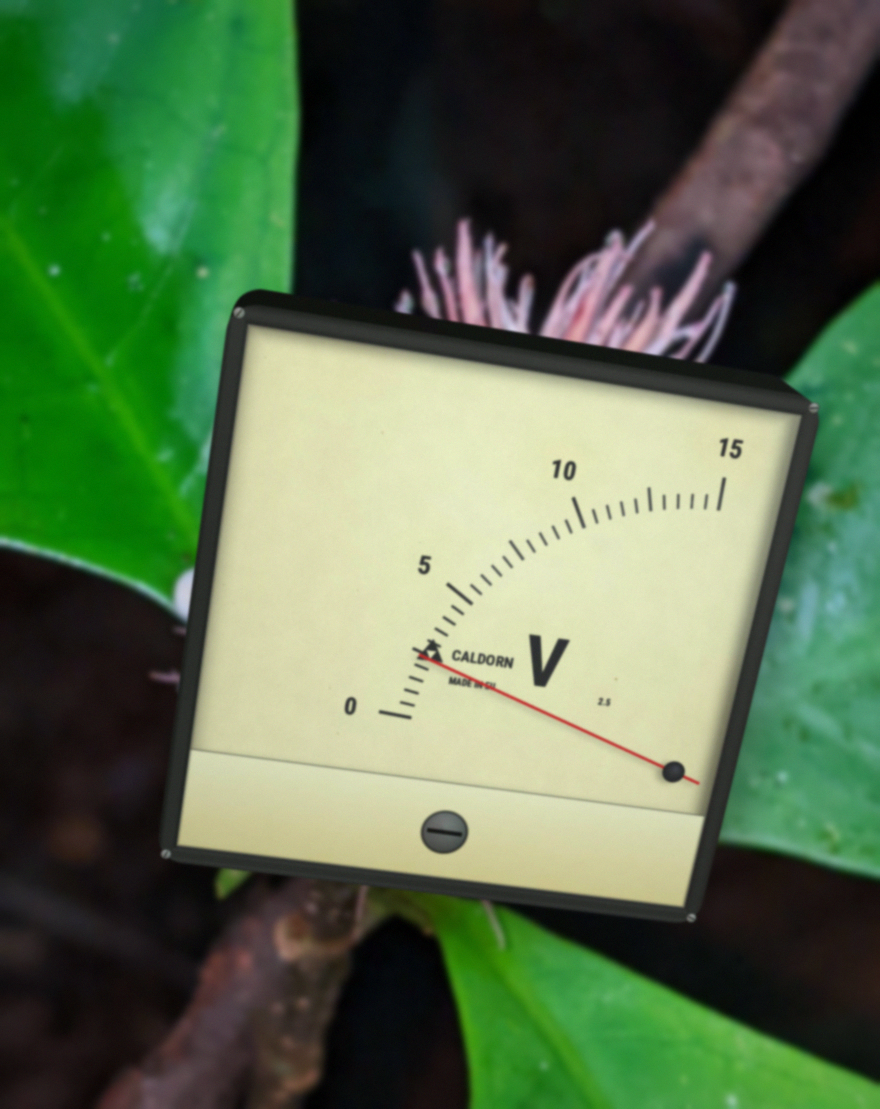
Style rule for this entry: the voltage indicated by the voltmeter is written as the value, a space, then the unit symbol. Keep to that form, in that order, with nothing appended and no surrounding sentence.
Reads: 2.5 V
